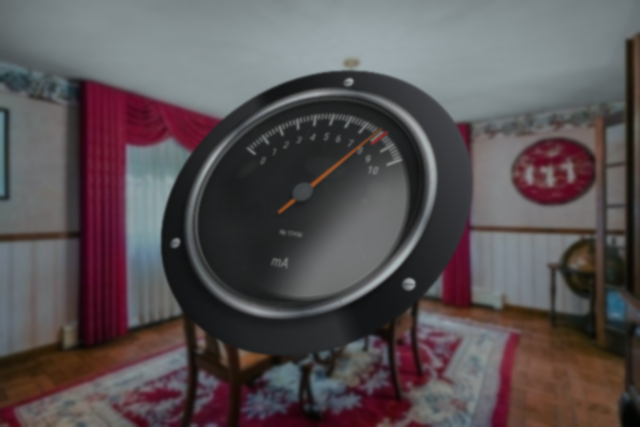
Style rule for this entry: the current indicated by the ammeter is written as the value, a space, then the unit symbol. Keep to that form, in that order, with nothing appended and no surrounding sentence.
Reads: 8 mA
